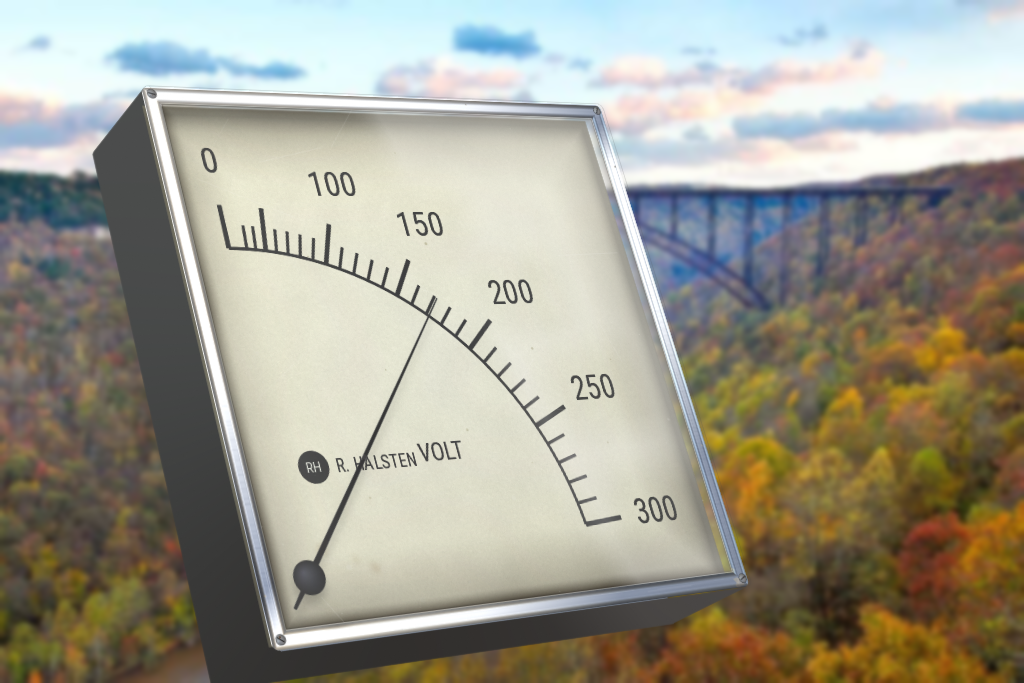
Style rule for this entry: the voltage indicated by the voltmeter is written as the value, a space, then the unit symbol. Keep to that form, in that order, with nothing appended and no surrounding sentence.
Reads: 170 V
